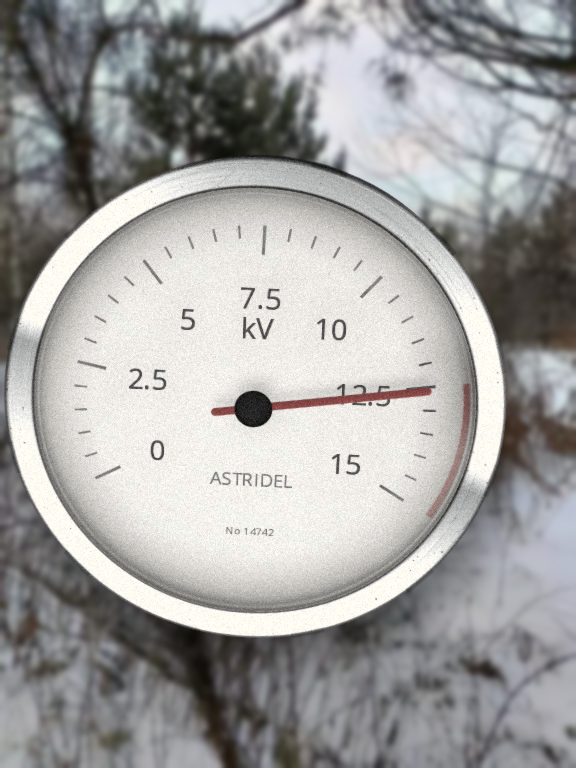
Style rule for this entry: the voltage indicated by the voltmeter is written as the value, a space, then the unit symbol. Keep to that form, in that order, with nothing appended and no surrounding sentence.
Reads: 12.5 kV
